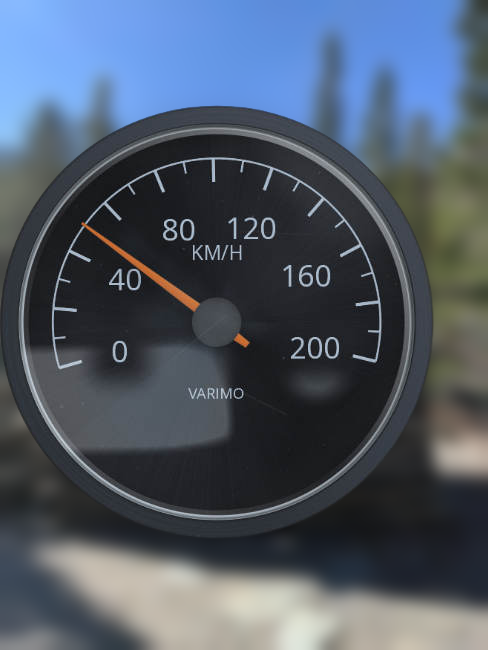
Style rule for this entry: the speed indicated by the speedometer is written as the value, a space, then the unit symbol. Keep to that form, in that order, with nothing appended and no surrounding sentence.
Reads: 50 km/h
